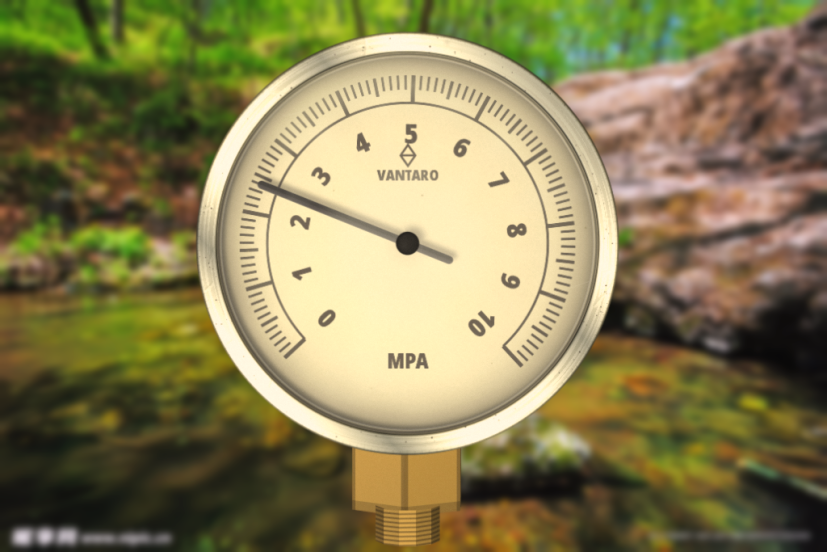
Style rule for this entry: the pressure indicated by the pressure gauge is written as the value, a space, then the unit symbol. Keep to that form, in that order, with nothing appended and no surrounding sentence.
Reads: 2.4 MPa
